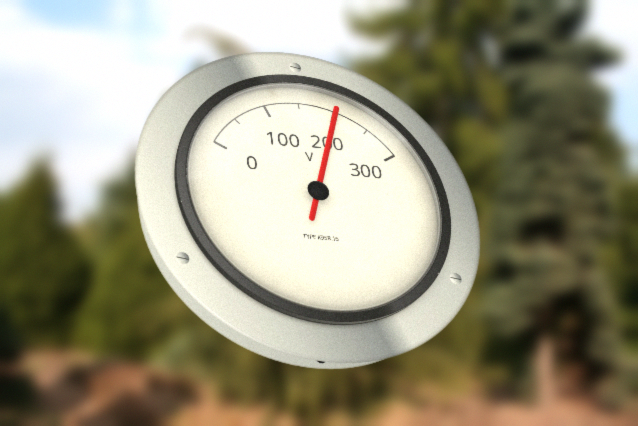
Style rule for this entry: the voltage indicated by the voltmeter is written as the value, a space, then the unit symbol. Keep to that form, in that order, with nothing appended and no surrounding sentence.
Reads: 200 V
